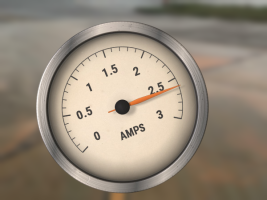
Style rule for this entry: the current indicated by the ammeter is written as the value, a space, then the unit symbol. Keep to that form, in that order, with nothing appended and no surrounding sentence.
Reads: 2.6 A
